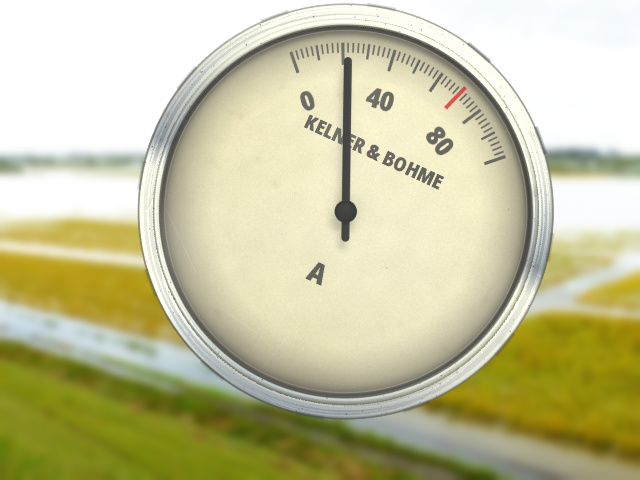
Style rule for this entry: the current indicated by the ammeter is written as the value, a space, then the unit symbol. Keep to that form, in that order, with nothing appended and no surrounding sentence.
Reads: 22 A
